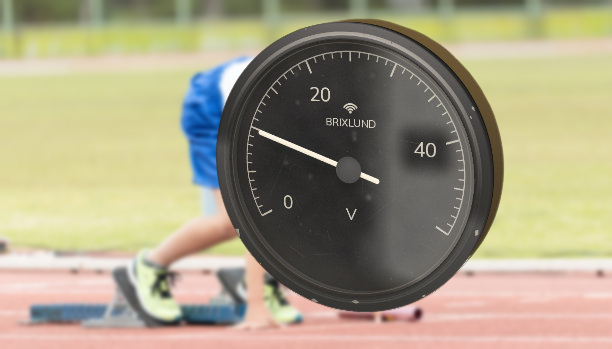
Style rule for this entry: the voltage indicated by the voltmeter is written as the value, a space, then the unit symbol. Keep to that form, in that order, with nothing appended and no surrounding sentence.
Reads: 10 V
